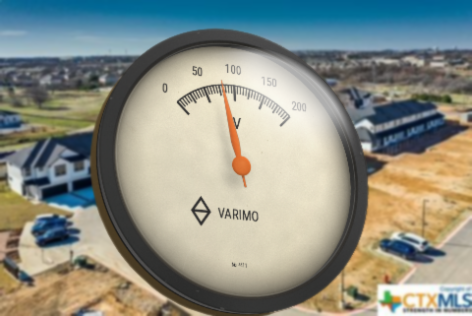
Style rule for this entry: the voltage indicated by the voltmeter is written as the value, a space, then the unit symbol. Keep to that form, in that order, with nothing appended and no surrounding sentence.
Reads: 75 V
